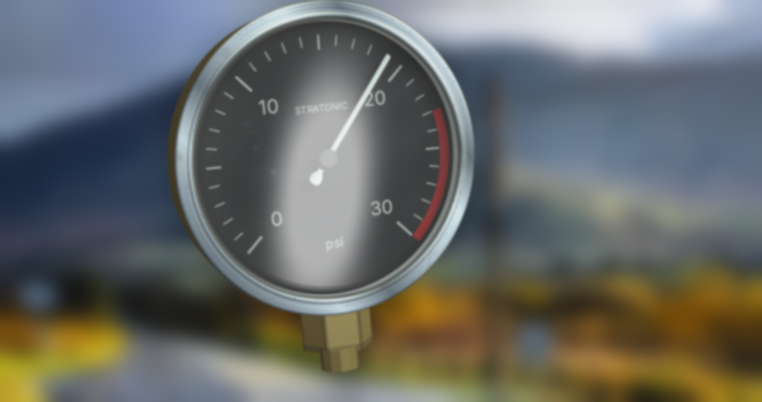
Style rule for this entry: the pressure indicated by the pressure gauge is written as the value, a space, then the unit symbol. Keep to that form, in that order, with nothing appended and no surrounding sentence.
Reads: 19 psi
